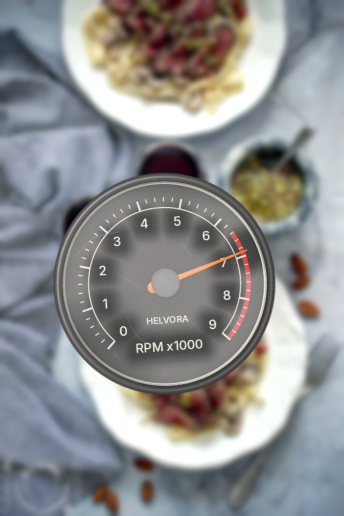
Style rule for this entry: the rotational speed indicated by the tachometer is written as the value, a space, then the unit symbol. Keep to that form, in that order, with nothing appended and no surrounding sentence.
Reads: 6900 rpm
